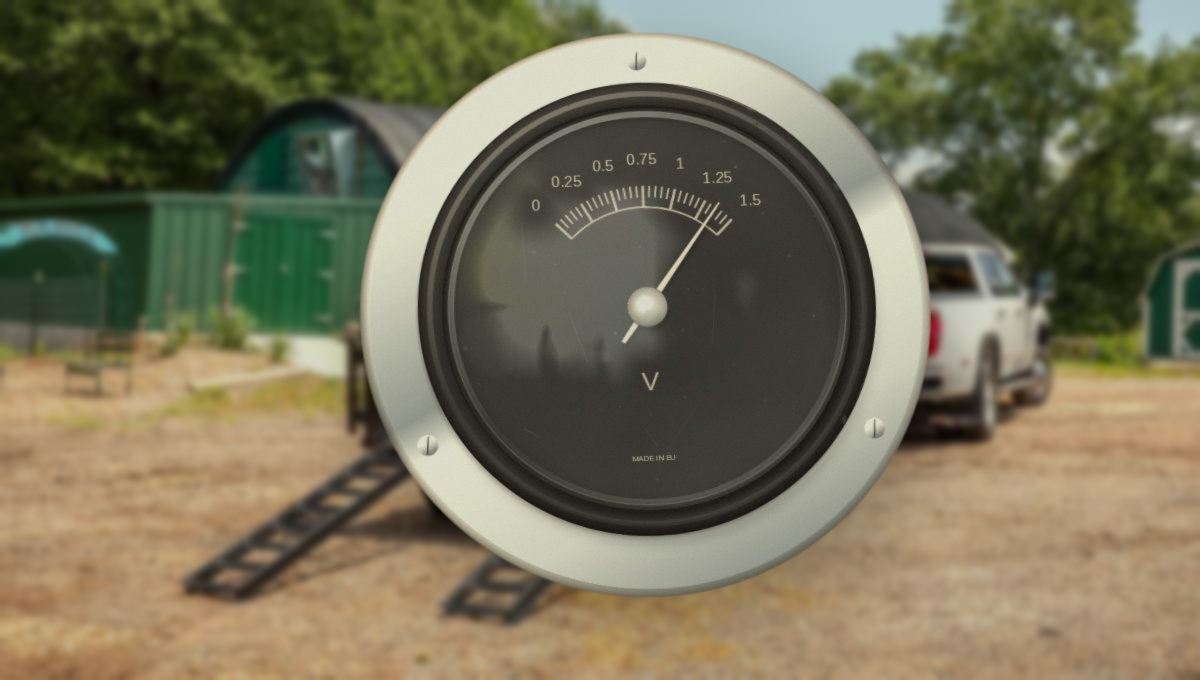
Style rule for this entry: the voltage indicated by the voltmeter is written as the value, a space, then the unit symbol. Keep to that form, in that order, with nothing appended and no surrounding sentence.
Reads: 1.35 V
